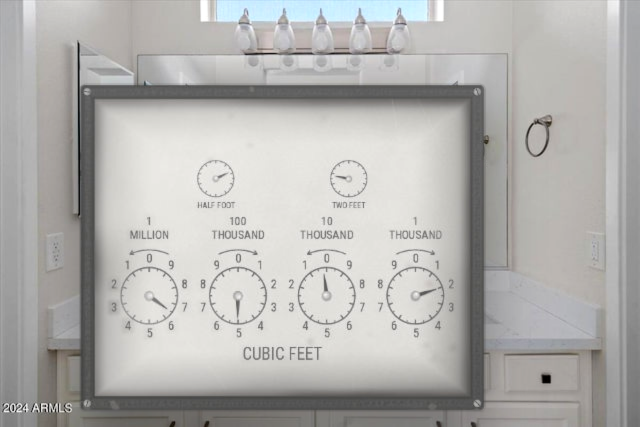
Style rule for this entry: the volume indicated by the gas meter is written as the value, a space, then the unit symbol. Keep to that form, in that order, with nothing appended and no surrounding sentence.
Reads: 650200 ft³
